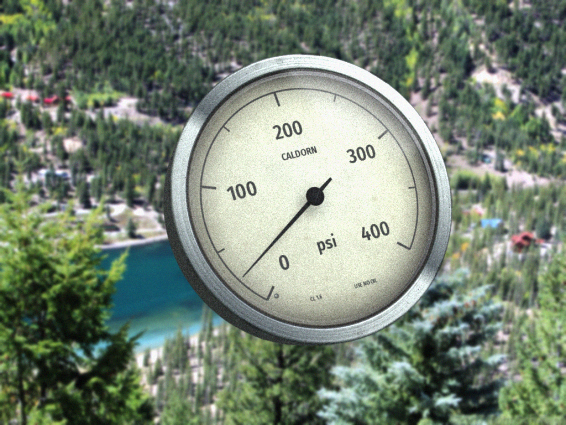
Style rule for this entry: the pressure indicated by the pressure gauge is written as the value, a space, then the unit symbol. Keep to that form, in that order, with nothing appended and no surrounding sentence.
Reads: 25 psi
